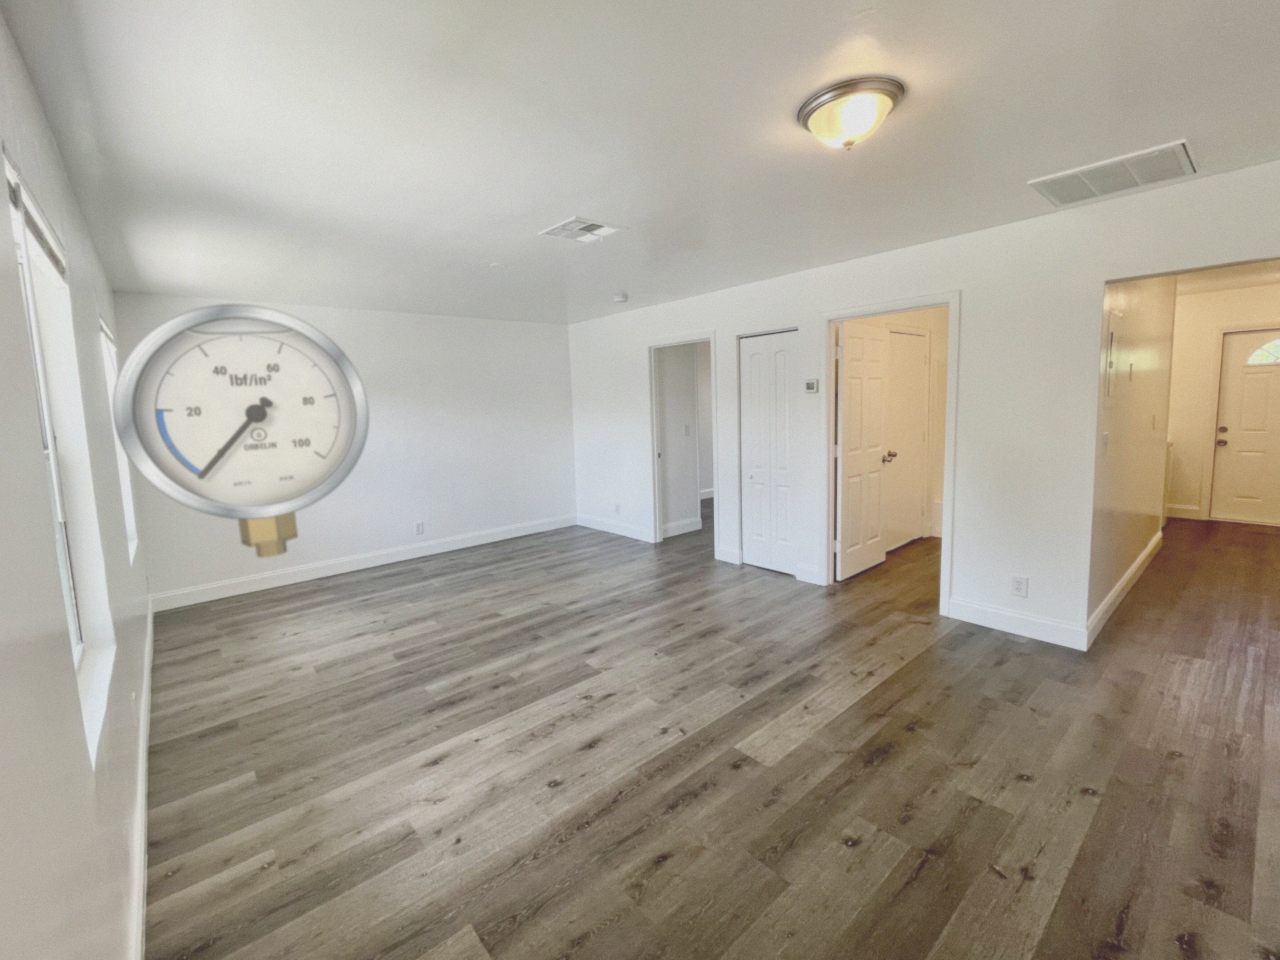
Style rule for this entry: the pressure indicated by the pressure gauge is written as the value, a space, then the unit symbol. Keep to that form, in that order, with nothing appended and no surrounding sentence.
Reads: 0 psi
